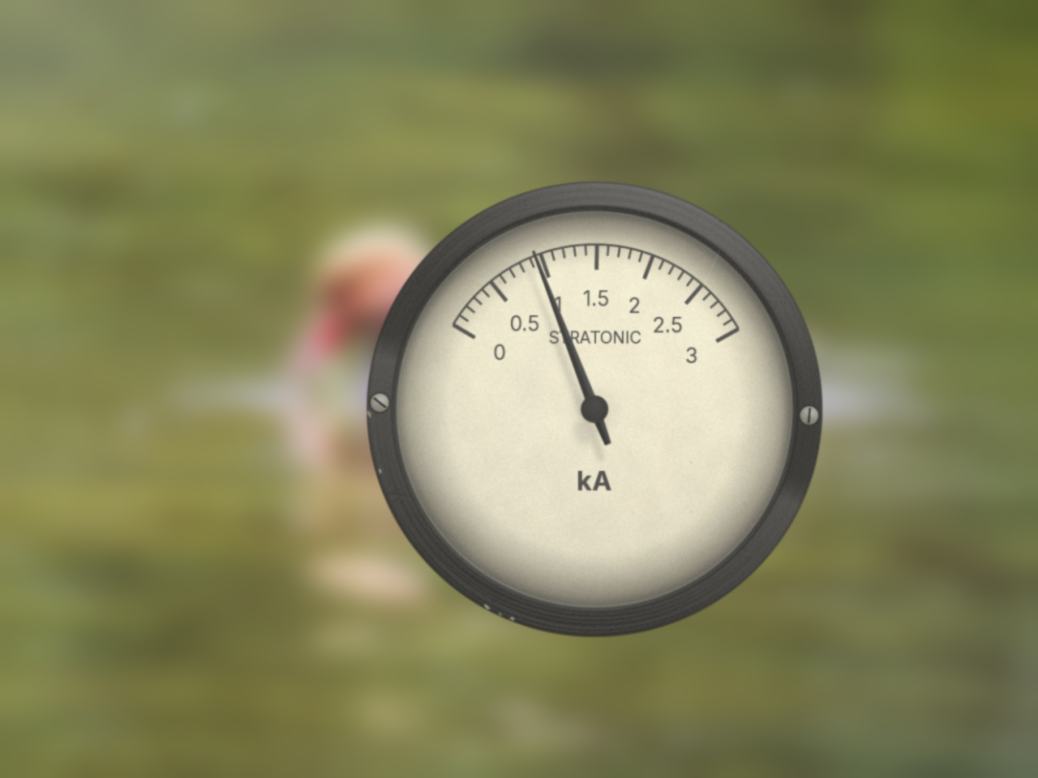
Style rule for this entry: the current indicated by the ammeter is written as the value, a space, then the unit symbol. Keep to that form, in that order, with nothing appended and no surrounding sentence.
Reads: 0.95 kA
